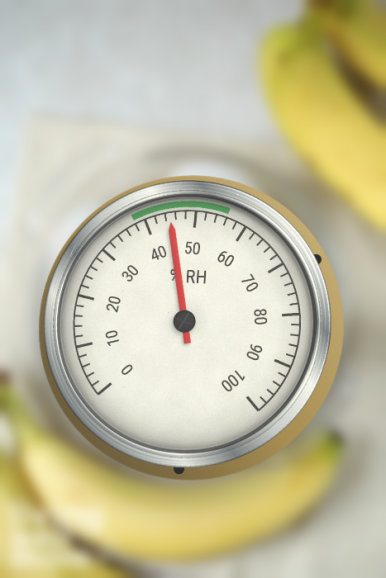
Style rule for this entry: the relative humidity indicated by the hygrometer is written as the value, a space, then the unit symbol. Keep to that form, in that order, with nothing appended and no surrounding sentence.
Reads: 45 %
